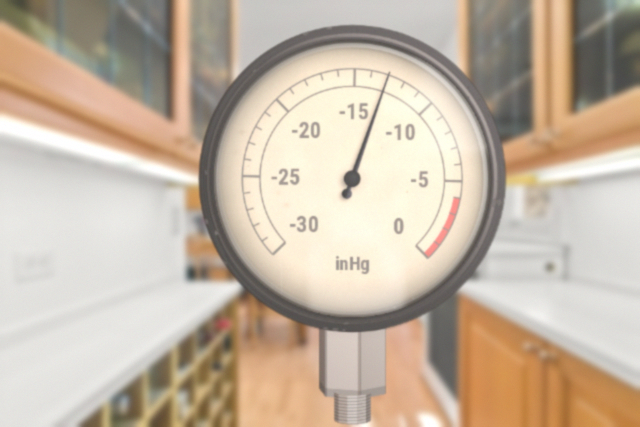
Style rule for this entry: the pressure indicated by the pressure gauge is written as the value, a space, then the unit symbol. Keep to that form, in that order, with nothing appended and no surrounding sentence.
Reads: -13 inHg
